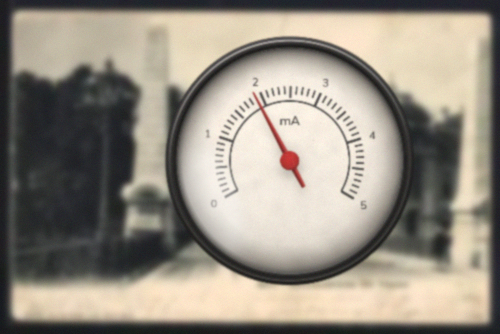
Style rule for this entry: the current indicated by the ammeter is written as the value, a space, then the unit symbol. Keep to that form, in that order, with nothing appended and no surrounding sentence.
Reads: 1.9 mA
